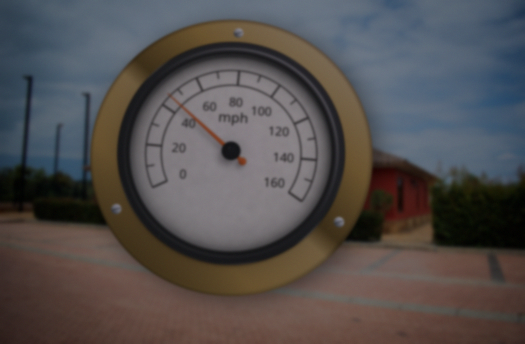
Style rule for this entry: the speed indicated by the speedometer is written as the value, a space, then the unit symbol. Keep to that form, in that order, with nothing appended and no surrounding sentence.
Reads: 45 mph
